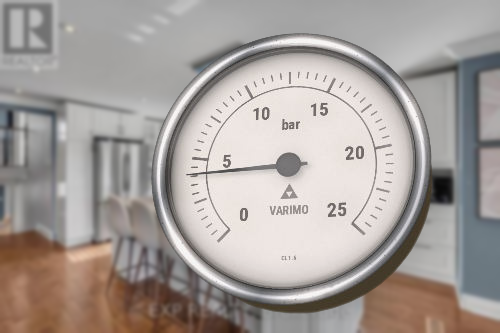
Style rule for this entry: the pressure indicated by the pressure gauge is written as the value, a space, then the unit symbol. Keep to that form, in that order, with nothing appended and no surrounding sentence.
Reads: 4 bar
